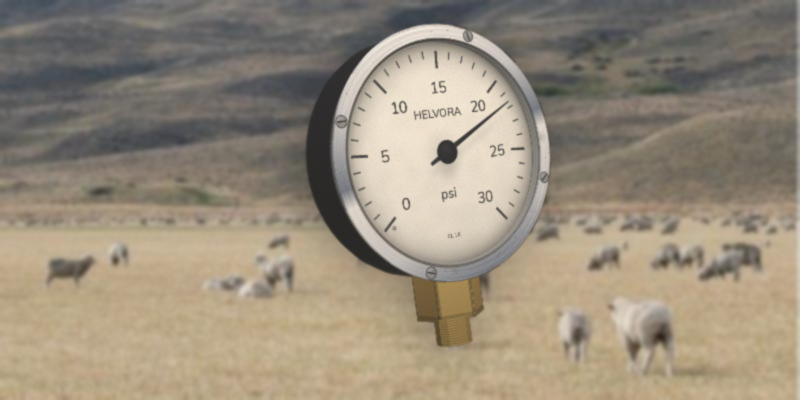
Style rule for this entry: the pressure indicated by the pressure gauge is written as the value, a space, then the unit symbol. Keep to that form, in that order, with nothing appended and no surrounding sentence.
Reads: 21.5 psi
